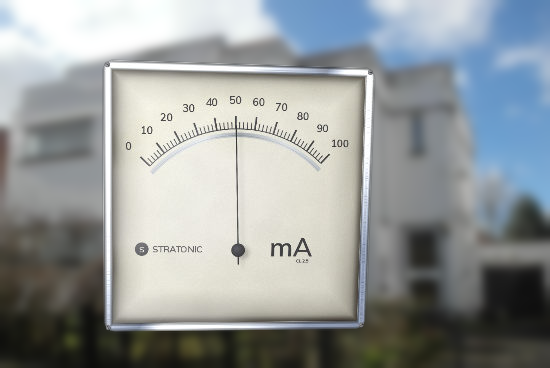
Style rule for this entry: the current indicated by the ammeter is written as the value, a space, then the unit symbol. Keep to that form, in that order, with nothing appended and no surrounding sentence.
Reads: 50 mA
